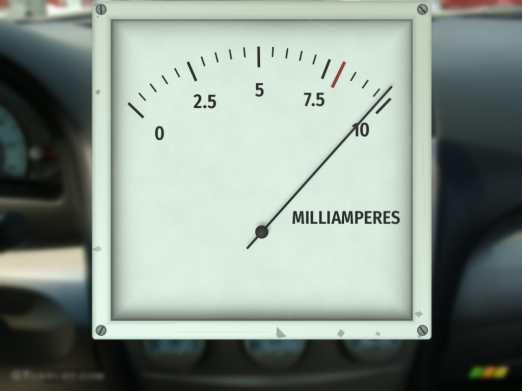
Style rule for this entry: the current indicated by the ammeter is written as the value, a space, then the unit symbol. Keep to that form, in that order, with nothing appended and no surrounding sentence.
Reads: 9.75 mA
